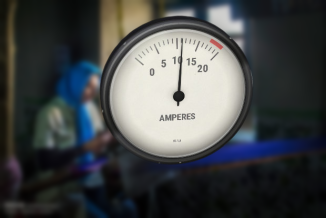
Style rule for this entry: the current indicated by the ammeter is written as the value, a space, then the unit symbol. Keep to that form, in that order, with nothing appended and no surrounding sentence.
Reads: 11 A
